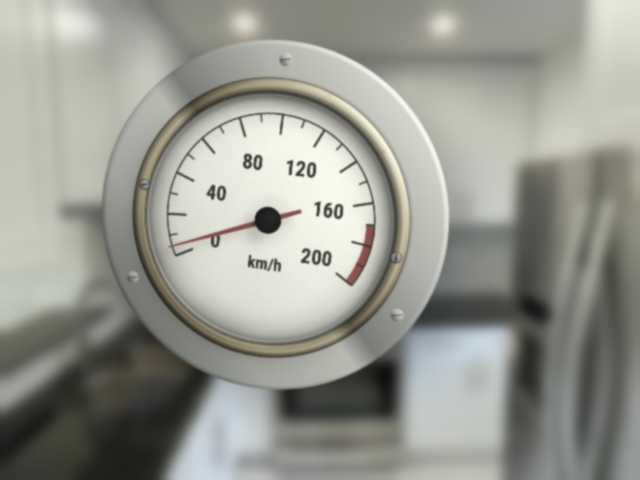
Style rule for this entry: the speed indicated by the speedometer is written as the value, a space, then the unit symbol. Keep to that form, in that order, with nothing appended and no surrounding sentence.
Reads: 5 km/h
